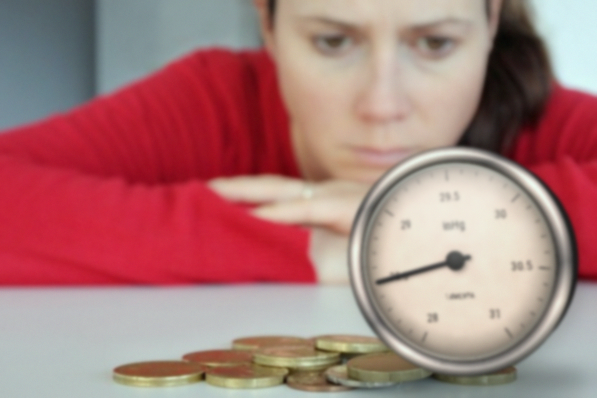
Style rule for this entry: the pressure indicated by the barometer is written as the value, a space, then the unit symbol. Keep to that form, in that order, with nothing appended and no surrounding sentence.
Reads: 28.5 inHg
